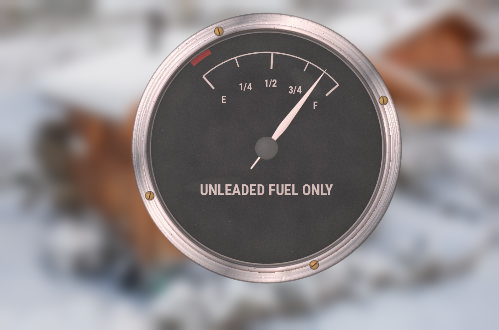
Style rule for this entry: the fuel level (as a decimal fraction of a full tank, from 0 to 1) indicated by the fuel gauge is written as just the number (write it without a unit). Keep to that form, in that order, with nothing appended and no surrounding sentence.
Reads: 0.875
